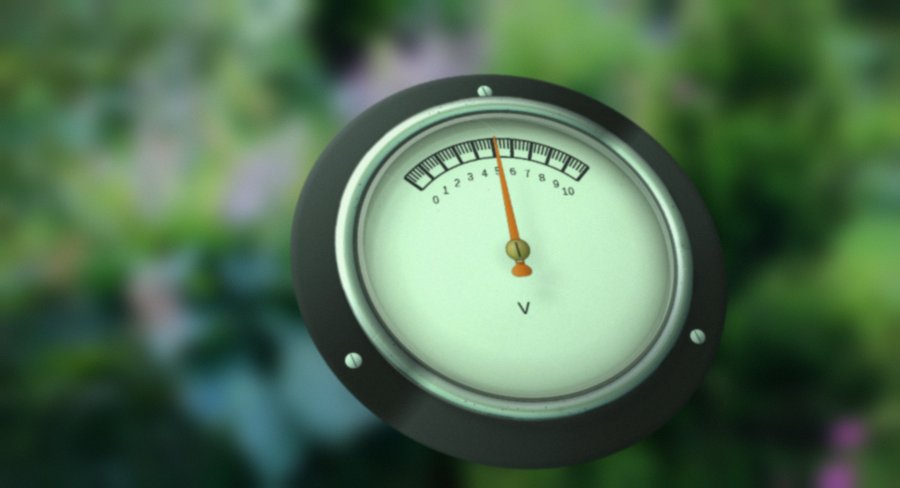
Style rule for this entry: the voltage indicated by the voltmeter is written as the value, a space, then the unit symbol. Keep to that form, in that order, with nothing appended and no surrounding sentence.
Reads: 5 V
